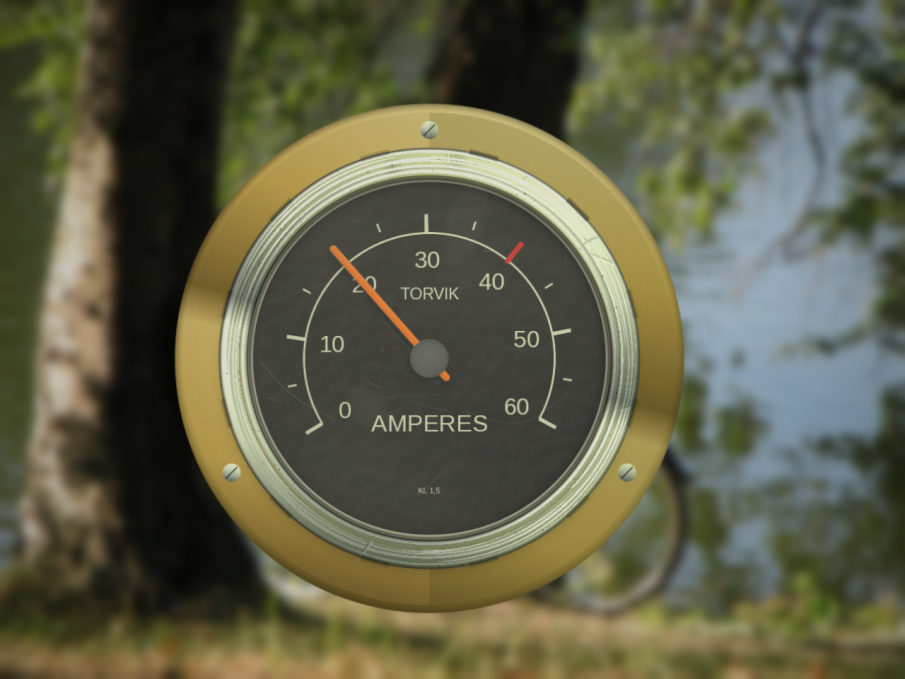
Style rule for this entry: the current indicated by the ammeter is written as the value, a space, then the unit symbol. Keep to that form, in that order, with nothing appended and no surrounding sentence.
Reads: 20 A
